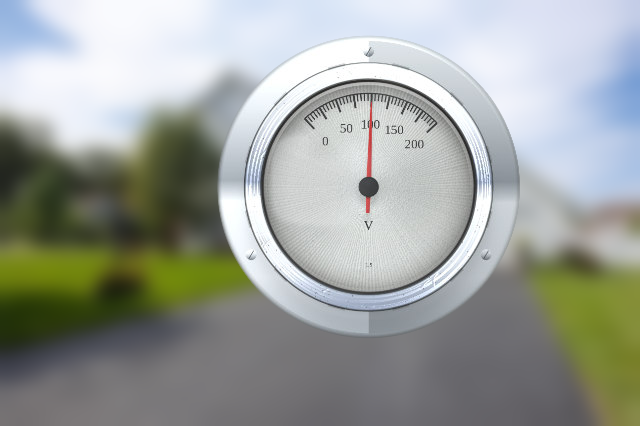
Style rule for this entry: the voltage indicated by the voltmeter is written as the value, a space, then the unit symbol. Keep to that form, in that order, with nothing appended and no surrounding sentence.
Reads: 100 V
